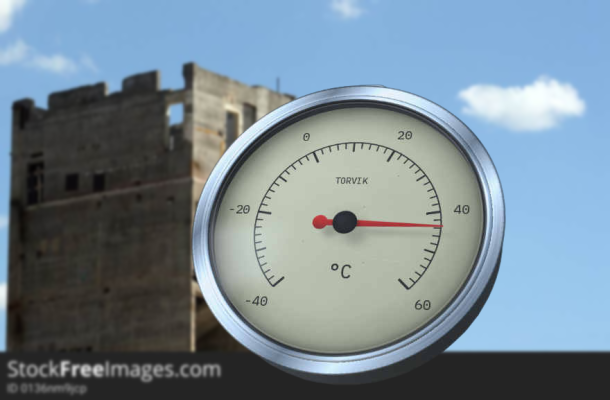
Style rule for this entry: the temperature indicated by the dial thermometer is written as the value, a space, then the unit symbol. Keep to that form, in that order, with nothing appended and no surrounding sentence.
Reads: 44 °C
